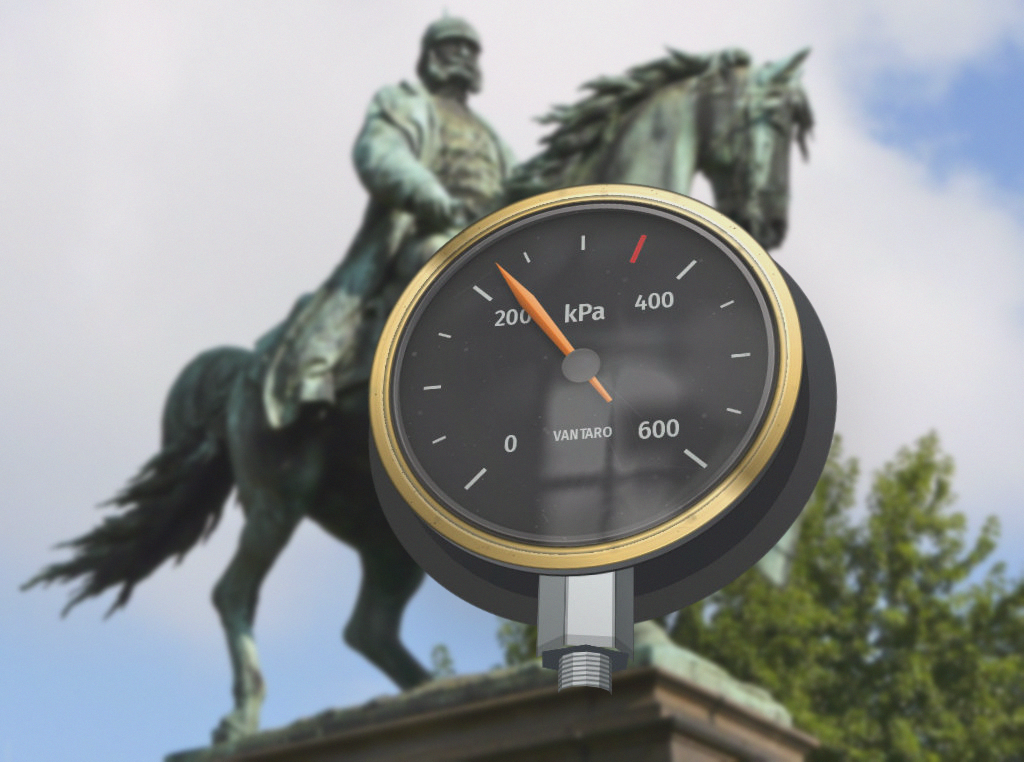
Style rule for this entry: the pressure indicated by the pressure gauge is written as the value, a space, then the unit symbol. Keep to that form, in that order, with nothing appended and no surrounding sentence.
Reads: 225 kPa
